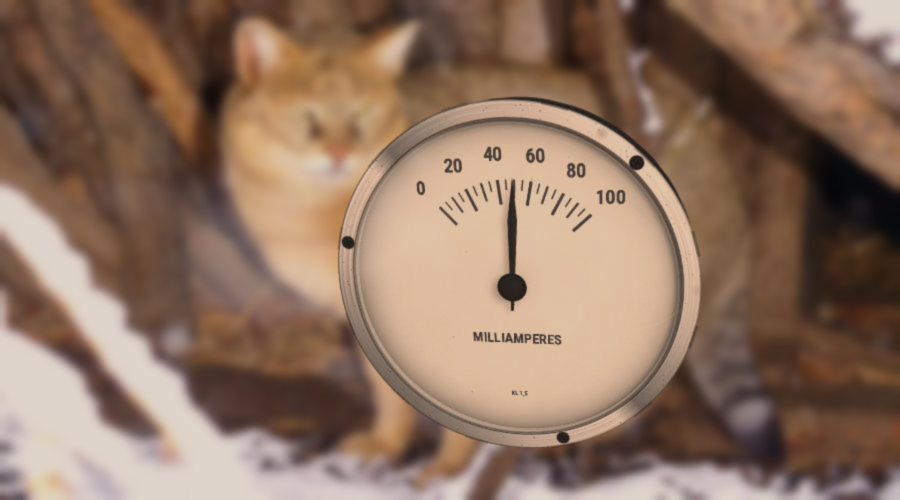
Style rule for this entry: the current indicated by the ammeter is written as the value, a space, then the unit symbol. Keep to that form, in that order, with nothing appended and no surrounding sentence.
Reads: 50 mA
